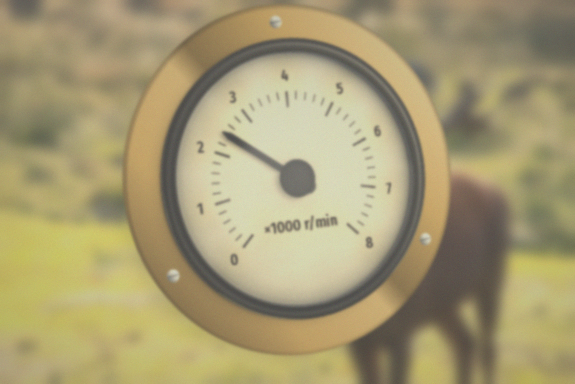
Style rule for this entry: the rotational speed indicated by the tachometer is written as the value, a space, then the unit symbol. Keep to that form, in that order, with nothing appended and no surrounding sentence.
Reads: 2400 rpm
